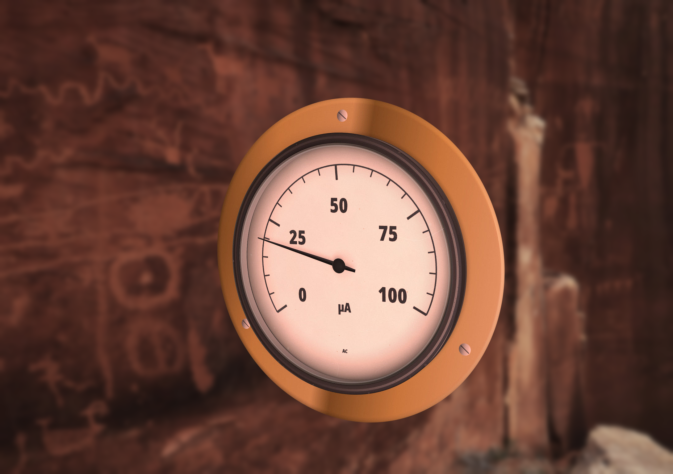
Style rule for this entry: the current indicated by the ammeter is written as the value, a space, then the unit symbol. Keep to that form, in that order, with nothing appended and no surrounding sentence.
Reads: 20 µA
